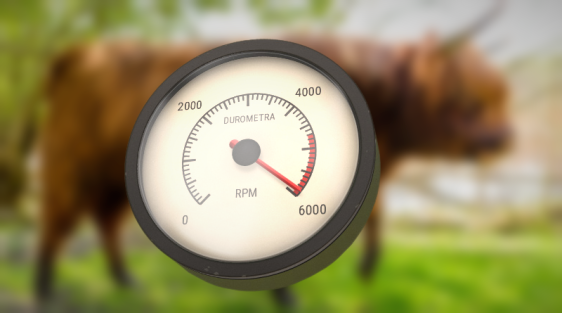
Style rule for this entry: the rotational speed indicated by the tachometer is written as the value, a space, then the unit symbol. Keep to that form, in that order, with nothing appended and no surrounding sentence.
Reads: 5900 rpm
